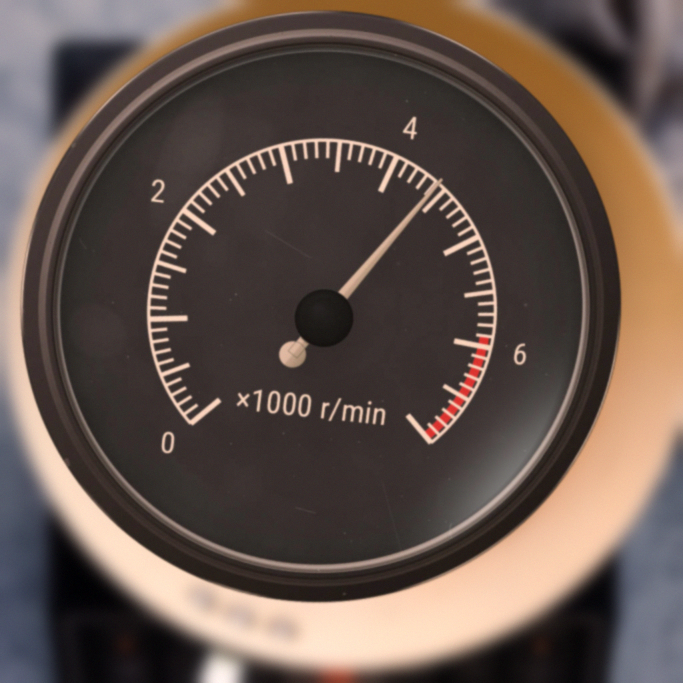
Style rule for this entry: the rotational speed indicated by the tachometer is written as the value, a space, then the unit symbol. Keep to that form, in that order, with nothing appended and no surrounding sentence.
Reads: 4400 rpm
